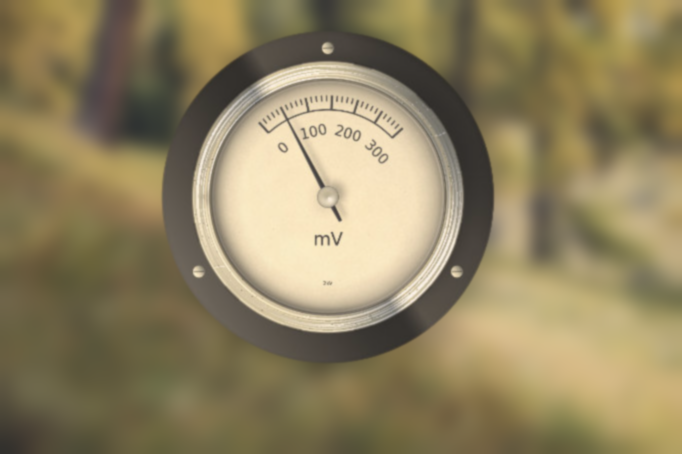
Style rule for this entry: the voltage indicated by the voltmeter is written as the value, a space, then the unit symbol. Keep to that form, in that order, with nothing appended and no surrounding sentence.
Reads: 50 mV
